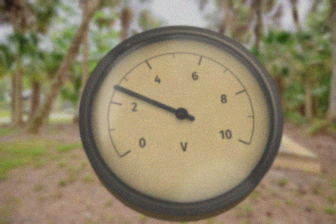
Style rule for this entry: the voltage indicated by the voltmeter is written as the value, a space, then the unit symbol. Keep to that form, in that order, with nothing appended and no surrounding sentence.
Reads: 2.5 V
